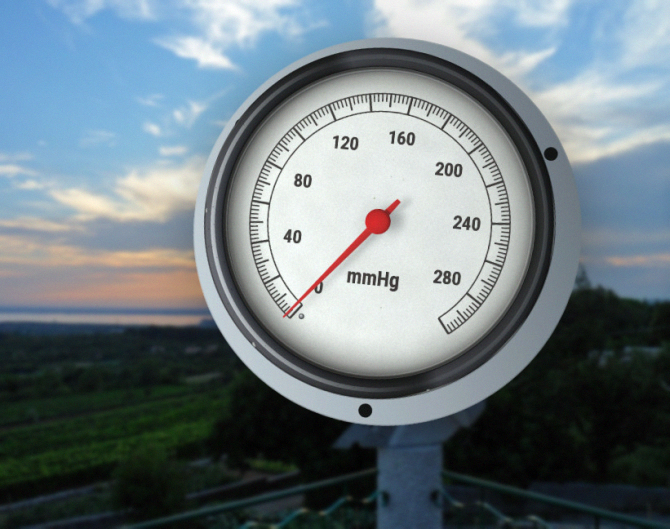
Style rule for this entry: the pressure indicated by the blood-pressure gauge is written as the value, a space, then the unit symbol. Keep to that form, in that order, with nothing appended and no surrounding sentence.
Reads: 2 mmHg
